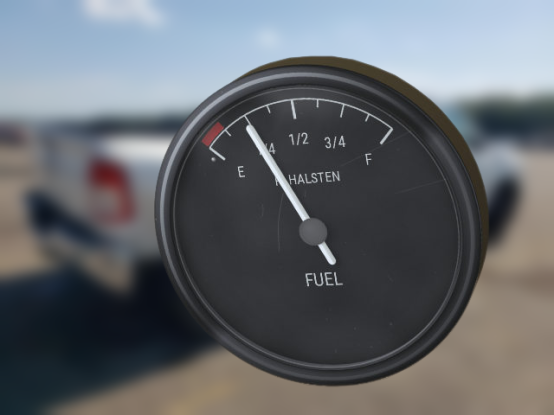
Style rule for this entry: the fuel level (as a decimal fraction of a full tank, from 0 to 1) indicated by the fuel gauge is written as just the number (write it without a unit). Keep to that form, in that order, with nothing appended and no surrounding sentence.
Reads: 0.25
